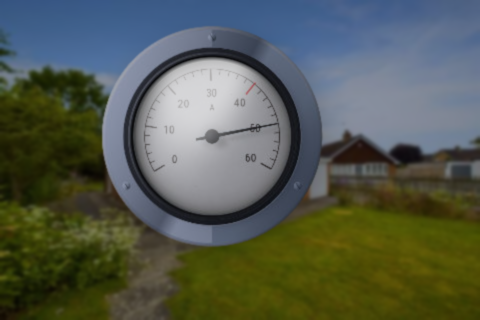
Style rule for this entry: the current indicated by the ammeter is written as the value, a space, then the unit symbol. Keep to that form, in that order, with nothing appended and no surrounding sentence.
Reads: 50 A
